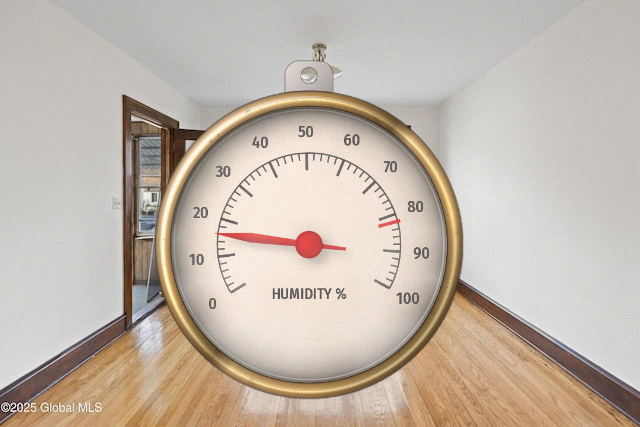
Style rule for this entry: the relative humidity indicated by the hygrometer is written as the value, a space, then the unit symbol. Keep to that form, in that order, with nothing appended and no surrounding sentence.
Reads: 16 %
